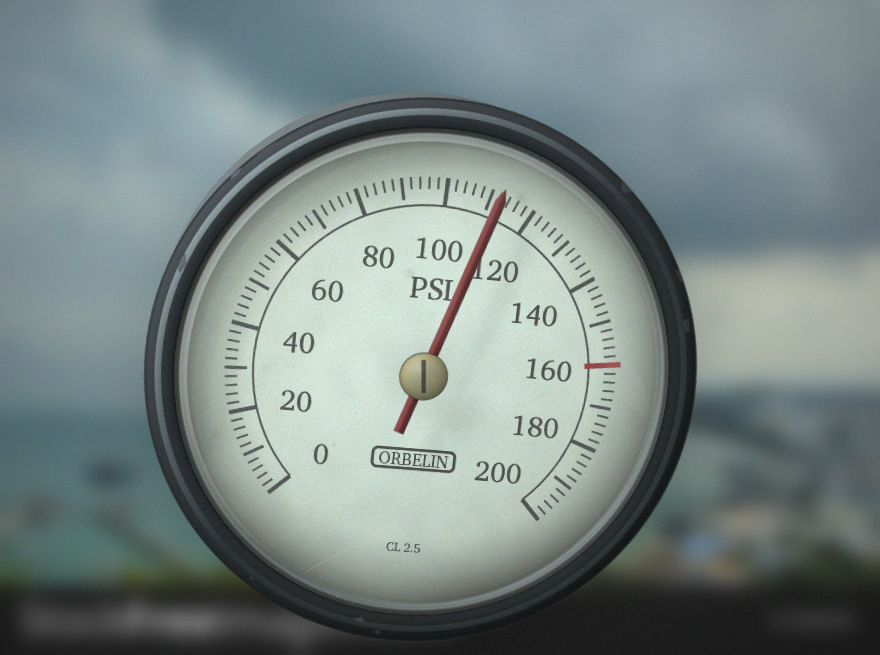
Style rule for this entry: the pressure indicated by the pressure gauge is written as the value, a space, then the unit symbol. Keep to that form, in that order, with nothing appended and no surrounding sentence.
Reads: 112 psi
